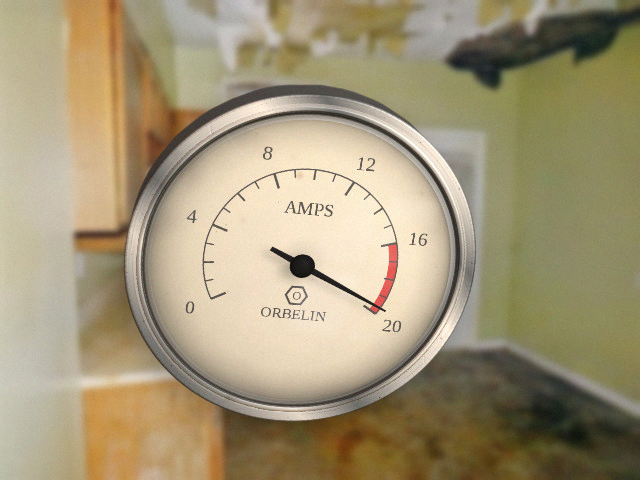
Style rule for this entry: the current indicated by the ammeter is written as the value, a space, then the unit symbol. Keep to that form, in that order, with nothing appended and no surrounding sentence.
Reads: 19.5 A
